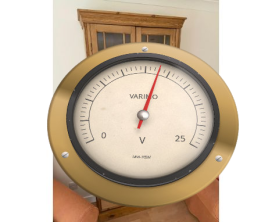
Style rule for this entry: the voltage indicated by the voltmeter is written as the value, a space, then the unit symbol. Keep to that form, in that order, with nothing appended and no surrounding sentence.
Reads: 14 V
